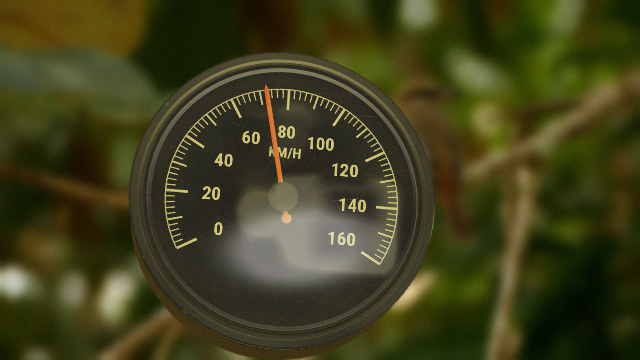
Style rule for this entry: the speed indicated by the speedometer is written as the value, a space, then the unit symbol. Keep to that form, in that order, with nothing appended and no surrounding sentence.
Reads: 72 km/h
